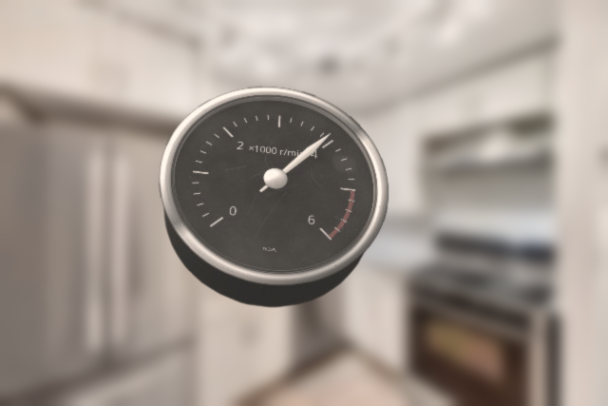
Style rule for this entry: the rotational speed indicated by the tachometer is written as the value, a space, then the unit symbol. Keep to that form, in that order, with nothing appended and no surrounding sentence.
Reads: 3900 rpm
